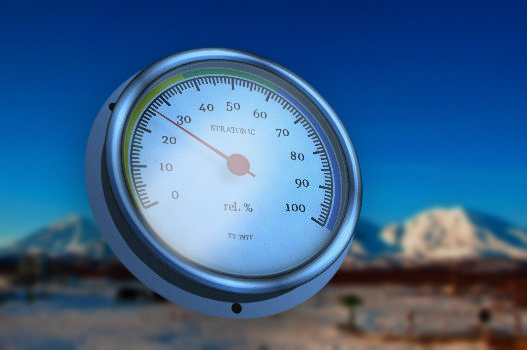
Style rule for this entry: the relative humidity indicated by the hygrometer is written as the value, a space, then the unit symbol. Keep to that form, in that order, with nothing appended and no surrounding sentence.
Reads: 25 %
